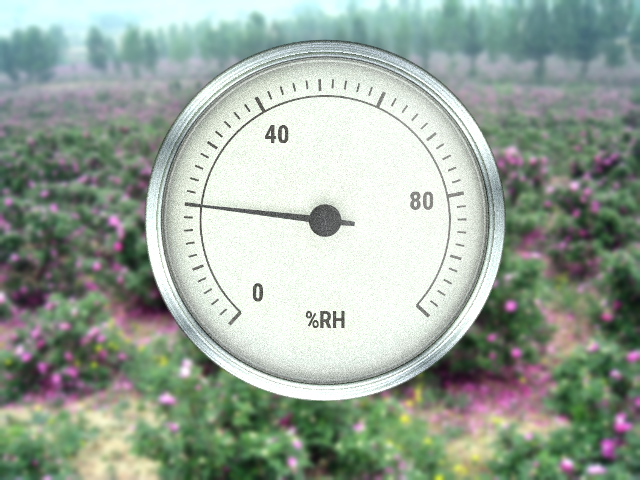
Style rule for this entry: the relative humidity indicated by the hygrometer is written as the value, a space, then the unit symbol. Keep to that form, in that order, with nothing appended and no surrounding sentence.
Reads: 20 %
